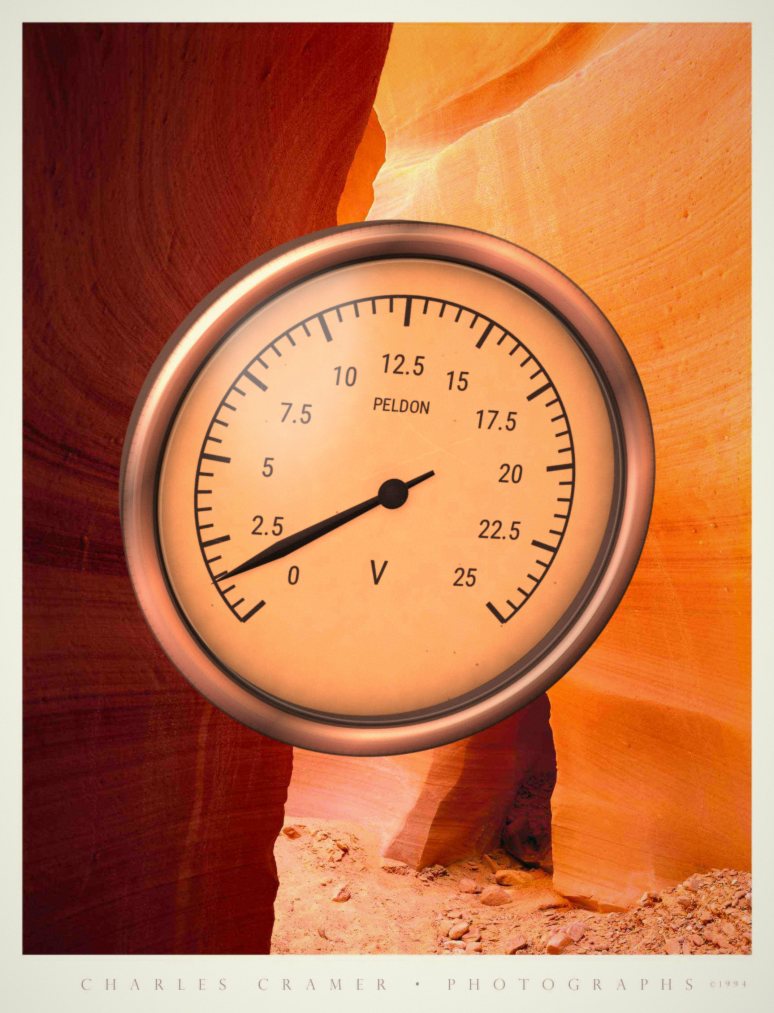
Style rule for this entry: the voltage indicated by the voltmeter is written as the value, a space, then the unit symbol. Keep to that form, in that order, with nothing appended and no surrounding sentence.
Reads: 1.5 V
